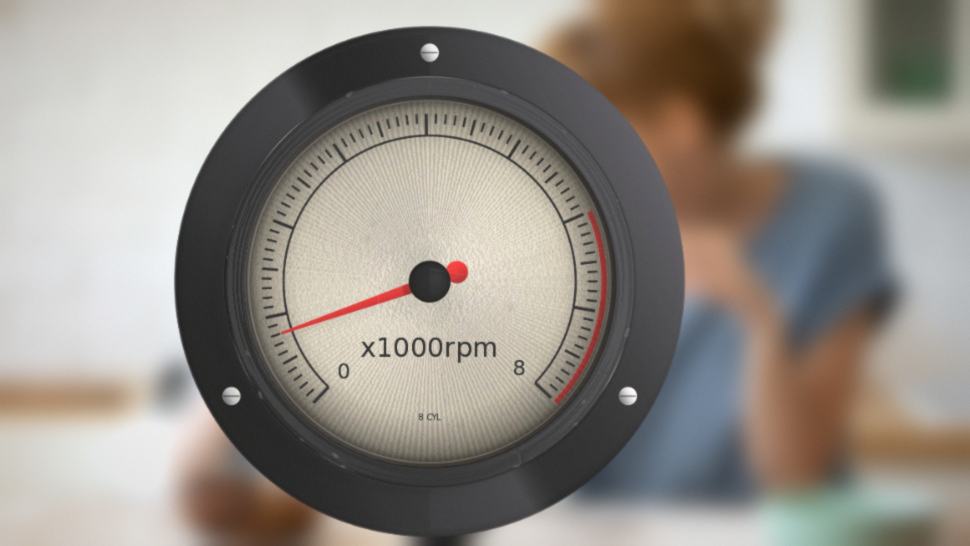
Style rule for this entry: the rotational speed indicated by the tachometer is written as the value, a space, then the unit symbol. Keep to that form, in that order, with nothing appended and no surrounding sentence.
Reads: 800 rpm
